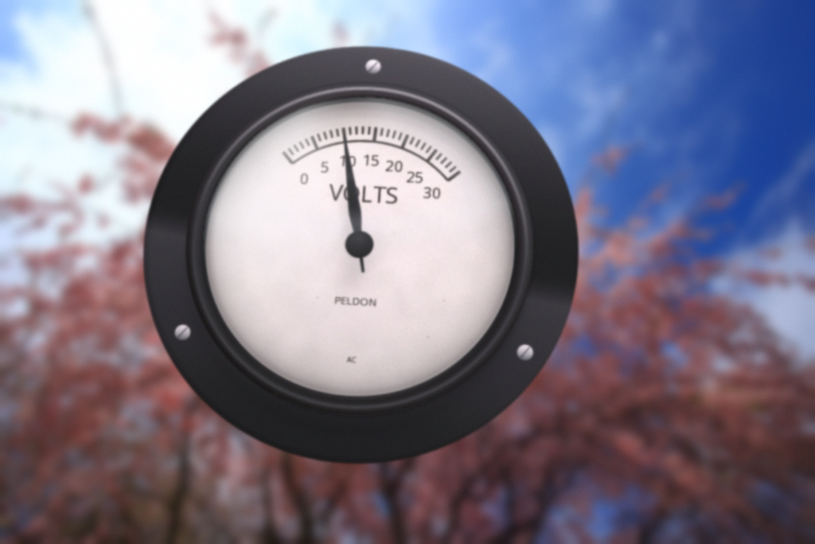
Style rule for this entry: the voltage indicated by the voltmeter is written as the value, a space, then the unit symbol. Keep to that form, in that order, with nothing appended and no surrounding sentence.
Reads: 10 V
